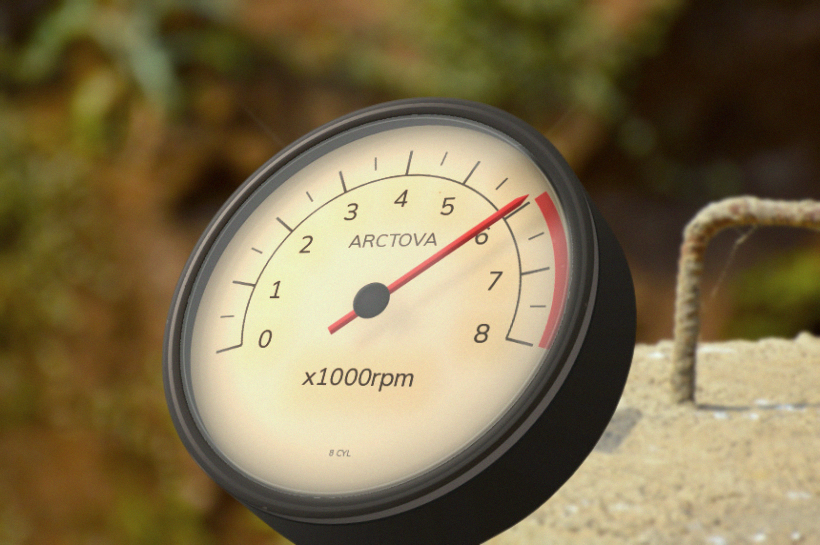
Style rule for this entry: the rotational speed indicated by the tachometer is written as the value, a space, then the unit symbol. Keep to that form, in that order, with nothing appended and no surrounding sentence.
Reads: 6000 rpm
